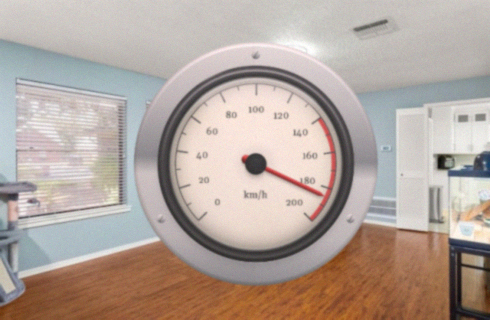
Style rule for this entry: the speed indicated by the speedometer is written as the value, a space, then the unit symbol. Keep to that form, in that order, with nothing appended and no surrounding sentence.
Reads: 185 km/h
